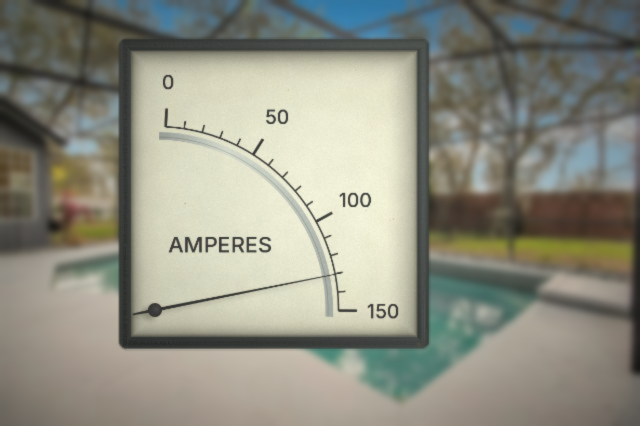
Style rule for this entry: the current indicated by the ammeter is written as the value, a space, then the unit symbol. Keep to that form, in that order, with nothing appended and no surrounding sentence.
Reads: 130 A
